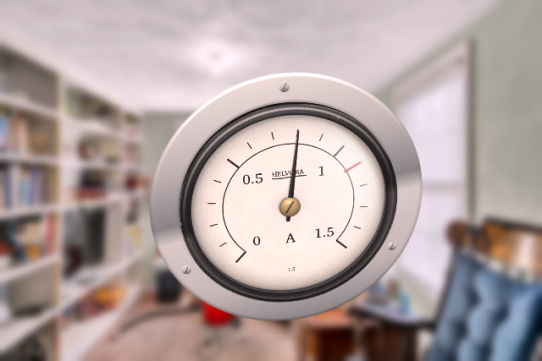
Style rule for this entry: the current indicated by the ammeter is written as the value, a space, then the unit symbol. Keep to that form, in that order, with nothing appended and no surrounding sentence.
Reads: 0.8 A
